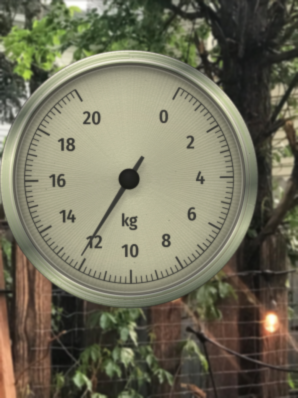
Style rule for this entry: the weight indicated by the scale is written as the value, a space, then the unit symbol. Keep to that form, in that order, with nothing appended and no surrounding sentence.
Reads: 12.2 kg
